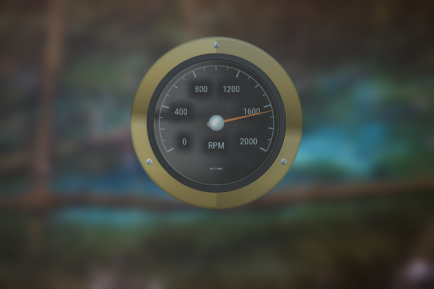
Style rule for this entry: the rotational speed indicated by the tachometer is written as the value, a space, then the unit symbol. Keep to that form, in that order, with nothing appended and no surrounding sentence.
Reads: 1650 rpm
